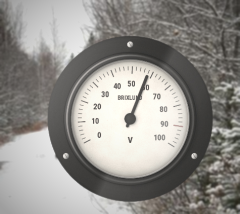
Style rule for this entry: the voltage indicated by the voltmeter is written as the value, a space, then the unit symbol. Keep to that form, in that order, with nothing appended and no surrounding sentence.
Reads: 58 V
